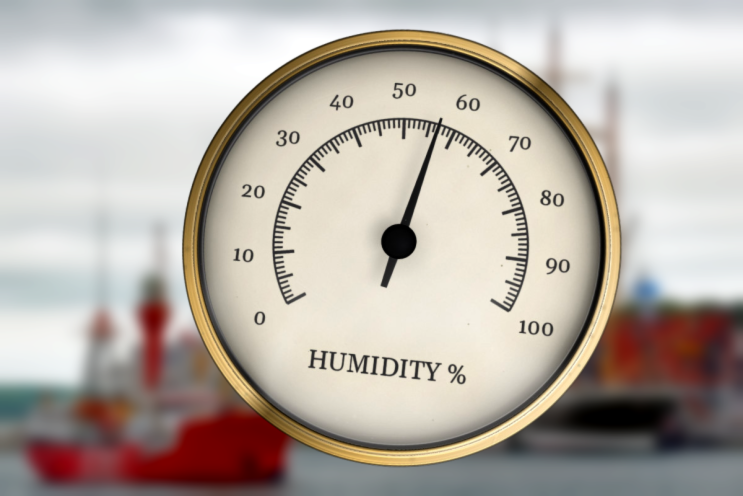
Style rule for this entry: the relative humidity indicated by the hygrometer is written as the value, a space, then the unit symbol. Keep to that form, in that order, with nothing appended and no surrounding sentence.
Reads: 57 %
